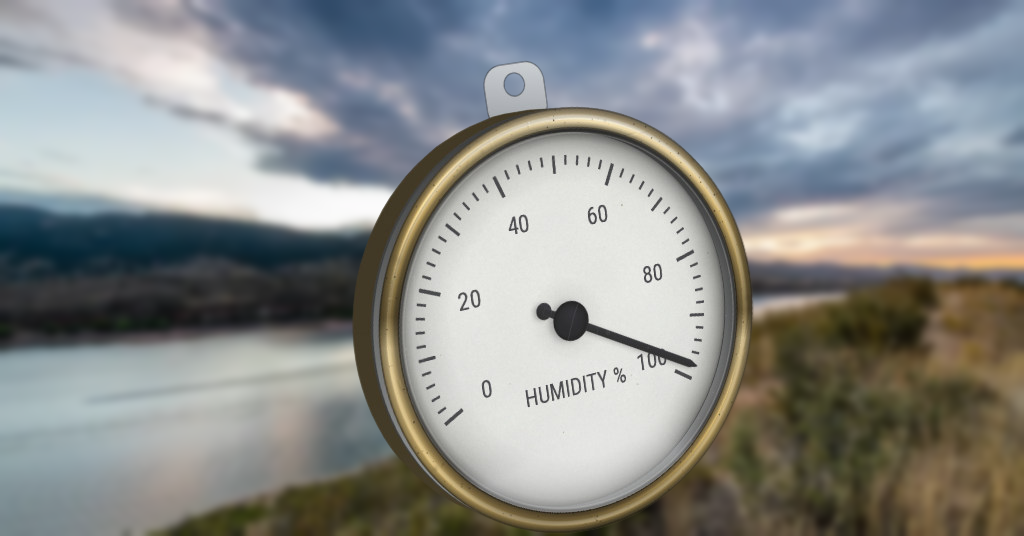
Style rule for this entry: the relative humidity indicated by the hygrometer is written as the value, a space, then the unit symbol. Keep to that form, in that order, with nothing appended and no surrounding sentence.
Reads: 98 %
